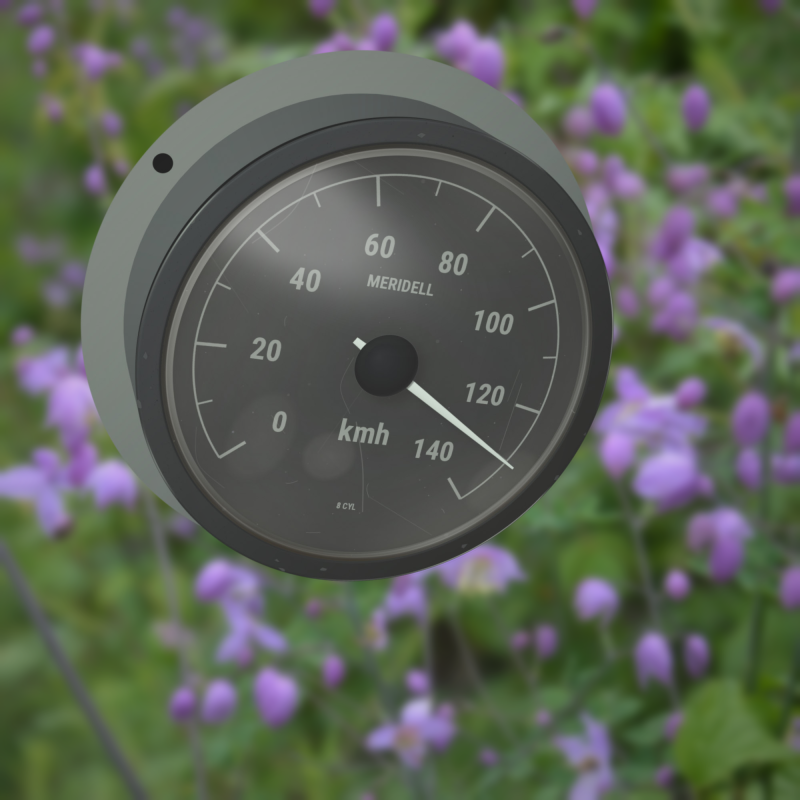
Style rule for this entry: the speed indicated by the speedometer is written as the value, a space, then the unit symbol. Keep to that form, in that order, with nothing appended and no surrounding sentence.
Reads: 130 km/h
